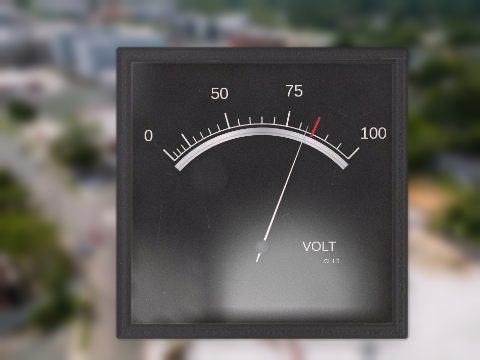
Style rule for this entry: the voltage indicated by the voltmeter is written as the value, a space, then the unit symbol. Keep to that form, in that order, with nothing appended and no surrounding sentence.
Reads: 82.5 V
